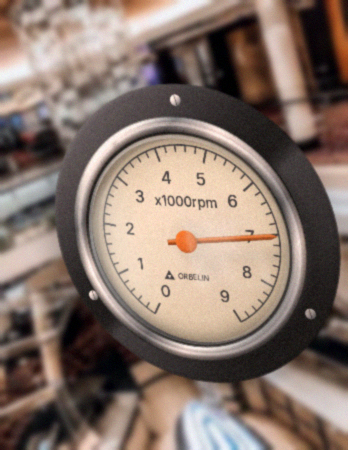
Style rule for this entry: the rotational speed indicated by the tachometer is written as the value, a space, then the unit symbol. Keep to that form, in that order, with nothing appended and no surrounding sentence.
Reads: 7000 rpm
